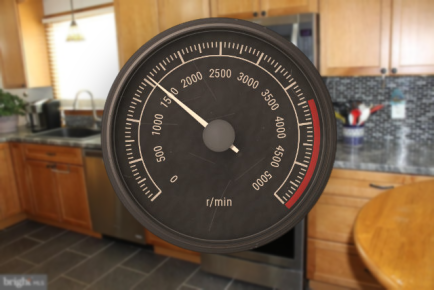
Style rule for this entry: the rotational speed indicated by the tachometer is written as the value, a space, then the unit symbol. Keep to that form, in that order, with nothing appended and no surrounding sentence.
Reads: 1550 rpm
